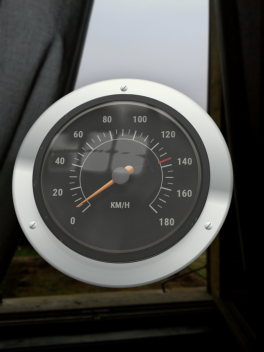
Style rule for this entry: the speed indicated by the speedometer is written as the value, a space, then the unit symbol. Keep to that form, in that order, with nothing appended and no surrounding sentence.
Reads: 5 km/h
